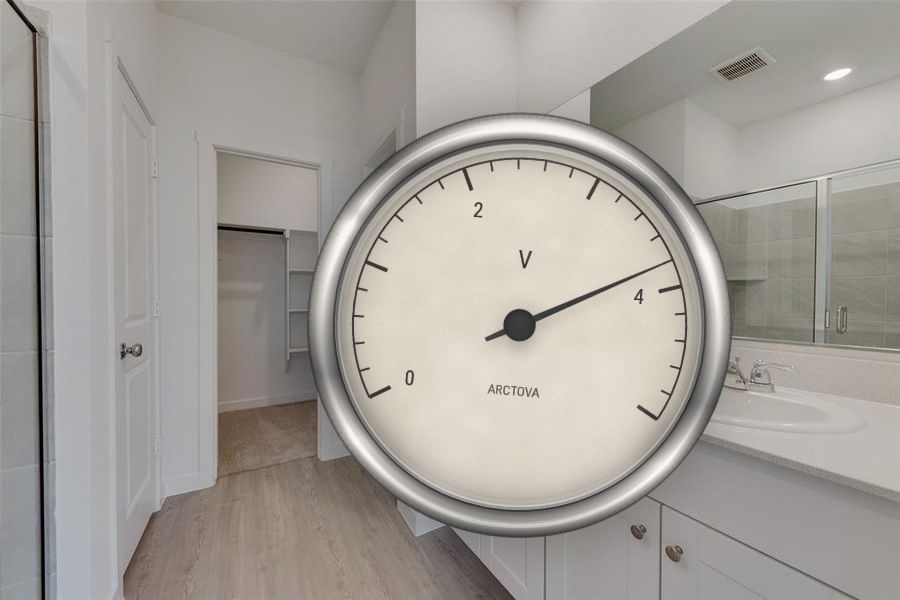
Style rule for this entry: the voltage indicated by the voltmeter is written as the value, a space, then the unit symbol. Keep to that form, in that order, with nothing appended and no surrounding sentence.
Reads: 3.8 V
